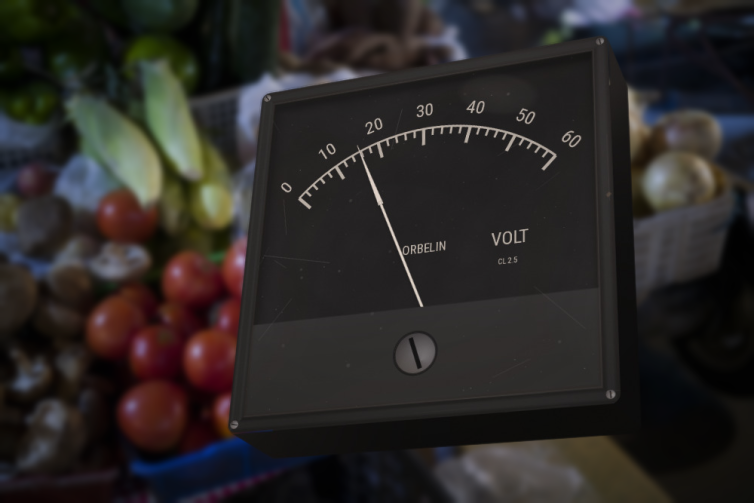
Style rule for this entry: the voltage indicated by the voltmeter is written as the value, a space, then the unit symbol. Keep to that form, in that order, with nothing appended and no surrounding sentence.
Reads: 16 V
